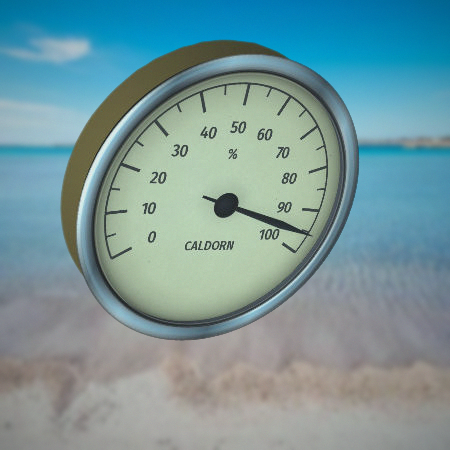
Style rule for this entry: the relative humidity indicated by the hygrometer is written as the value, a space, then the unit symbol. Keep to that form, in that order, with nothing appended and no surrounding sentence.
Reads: 95 %
